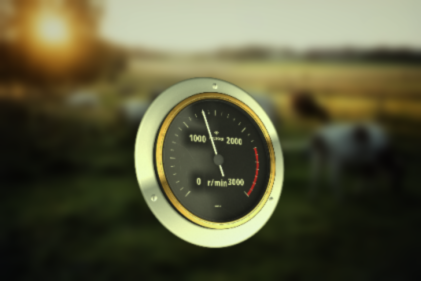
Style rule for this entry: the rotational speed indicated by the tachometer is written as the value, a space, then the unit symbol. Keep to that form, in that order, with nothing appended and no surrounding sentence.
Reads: 1300 rpm
